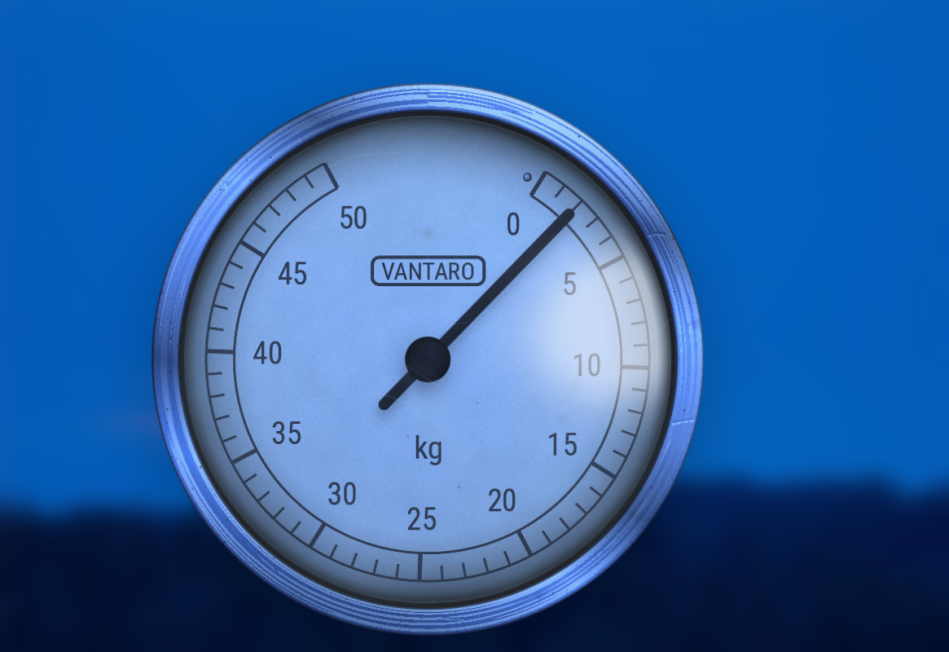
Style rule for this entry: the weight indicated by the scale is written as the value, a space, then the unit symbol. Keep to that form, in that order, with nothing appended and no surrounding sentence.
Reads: 2 kg
